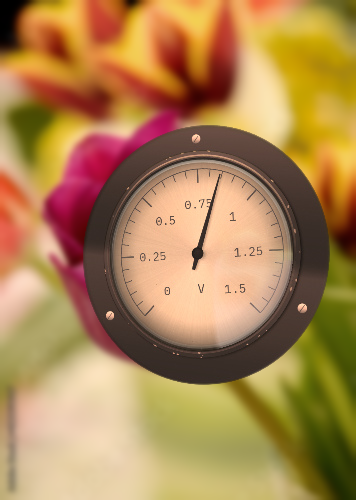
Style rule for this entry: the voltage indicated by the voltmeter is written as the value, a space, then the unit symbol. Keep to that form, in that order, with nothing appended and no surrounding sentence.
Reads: 0.85 V
